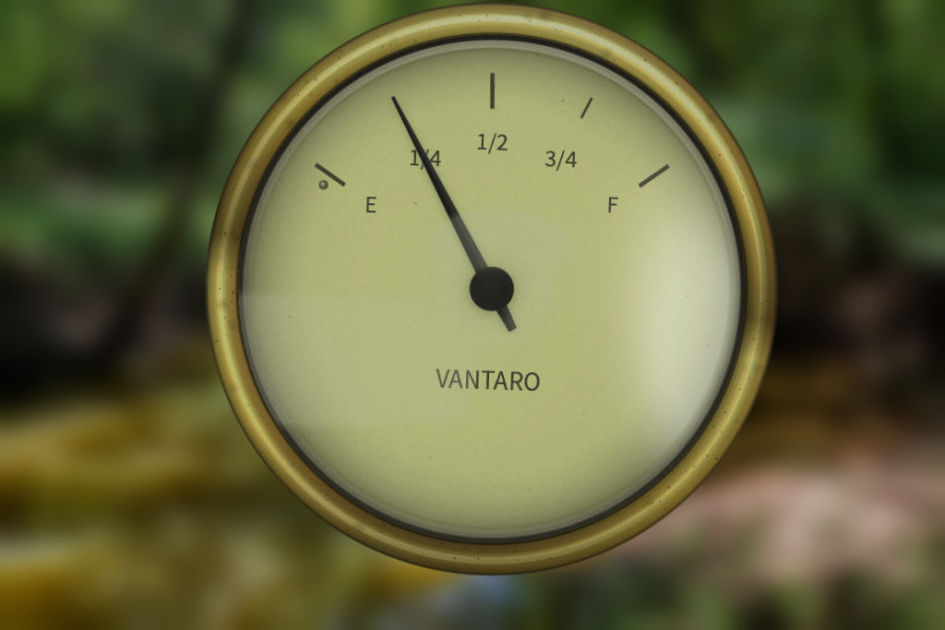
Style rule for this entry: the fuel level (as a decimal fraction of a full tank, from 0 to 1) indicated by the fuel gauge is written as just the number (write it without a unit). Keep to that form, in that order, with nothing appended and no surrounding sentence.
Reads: 0.25
